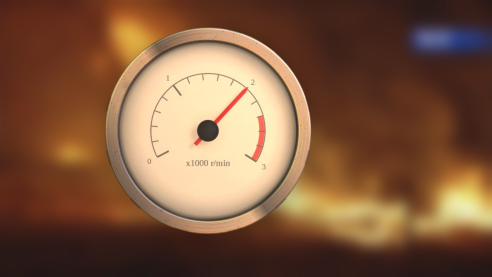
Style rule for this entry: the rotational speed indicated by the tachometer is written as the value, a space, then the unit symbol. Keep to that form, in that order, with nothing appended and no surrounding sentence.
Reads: 2000 rpm
